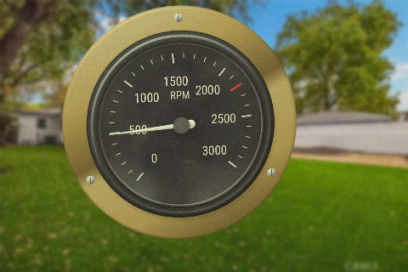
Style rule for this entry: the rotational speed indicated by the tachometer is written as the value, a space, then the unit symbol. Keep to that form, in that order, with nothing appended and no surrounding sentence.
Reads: 500 rpm
